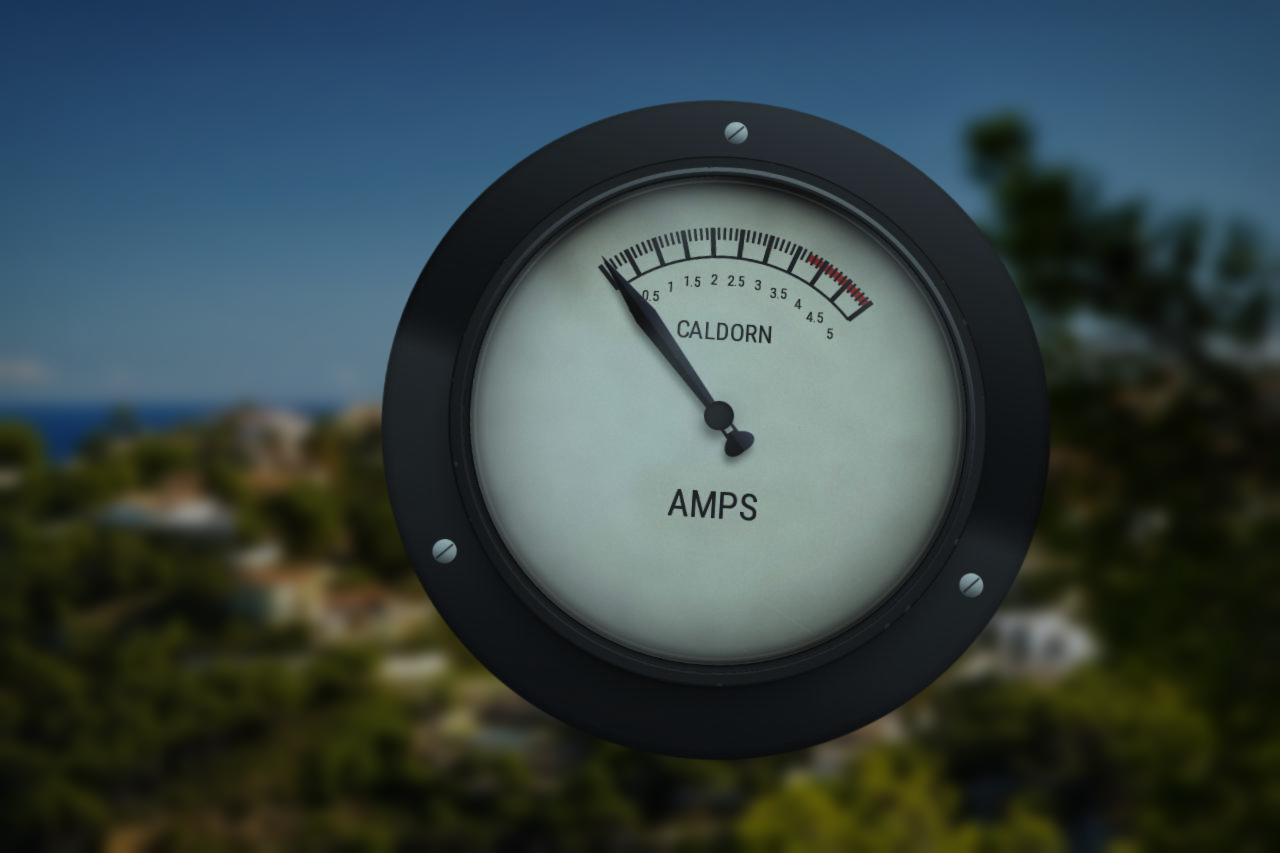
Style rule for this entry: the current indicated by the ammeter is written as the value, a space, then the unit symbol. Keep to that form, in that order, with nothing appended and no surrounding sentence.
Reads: 0.1 A
